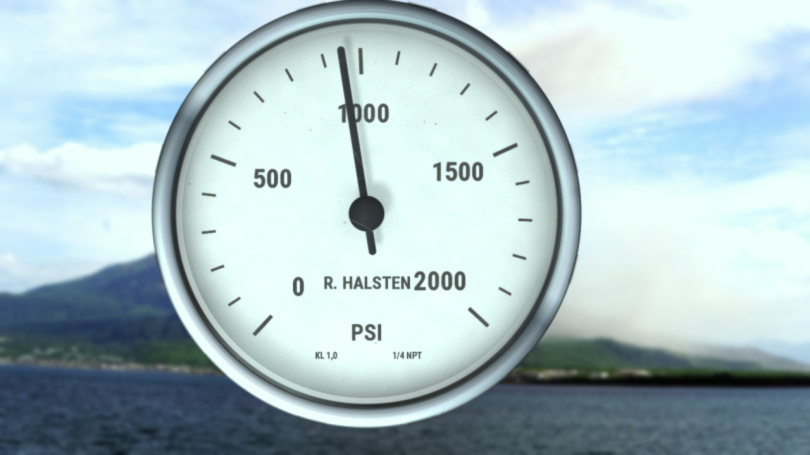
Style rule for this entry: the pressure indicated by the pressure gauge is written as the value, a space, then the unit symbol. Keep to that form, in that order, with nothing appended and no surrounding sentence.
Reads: 950 psi
